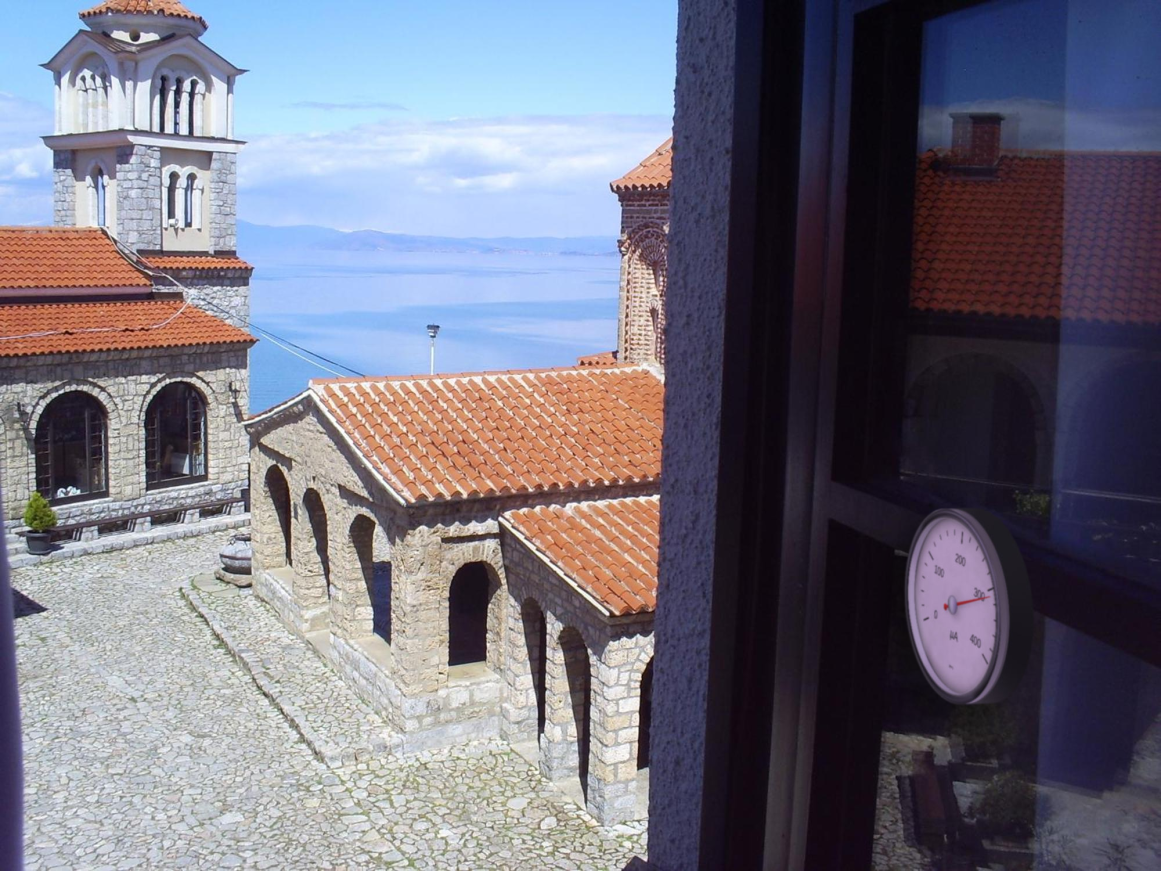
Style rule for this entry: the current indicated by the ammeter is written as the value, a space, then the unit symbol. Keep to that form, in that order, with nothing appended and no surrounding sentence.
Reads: 310 µA
